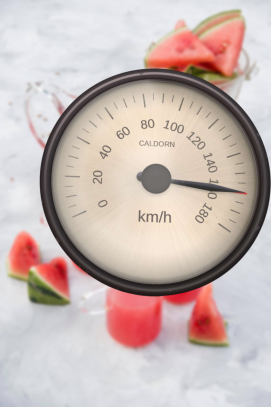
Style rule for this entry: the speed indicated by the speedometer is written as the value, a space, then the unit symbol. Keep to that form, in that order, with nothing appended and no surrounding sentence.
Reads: 160 km/h
